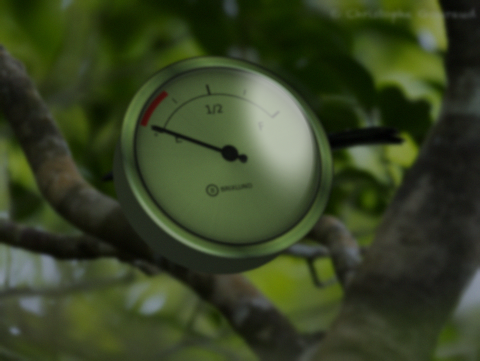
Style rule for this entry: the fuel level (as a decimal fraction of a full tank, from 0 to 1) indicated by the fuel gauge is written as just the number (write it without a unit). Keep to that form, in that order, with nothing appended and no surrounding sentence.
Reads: 0
